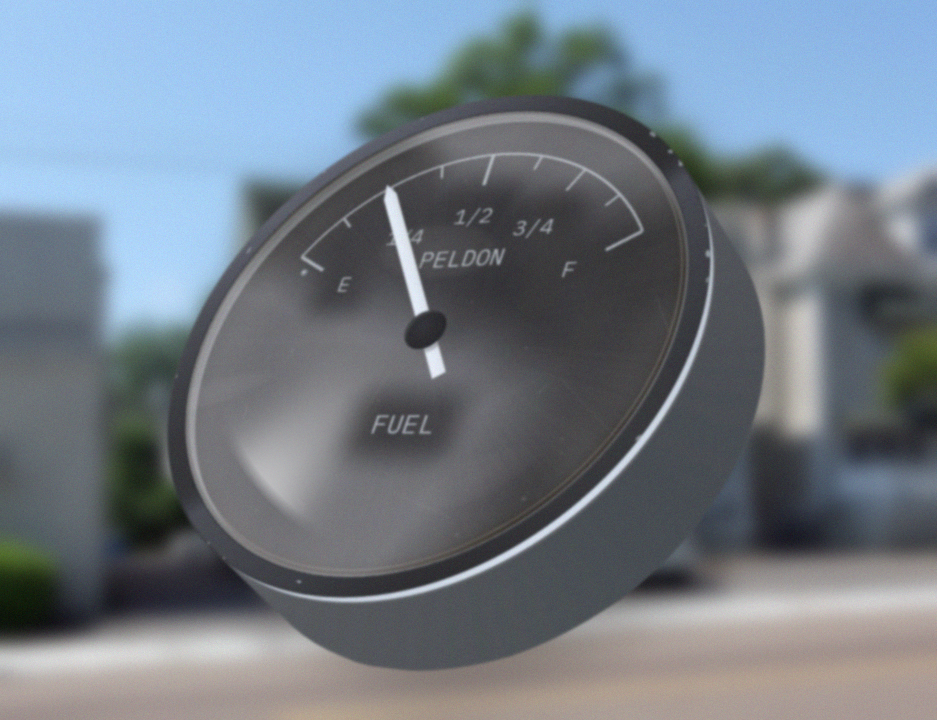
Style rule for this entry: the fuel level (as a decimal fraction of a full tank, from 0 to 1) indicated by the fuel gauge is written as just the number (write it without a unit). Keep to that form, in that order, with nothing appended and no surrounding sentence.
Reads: 0.25
